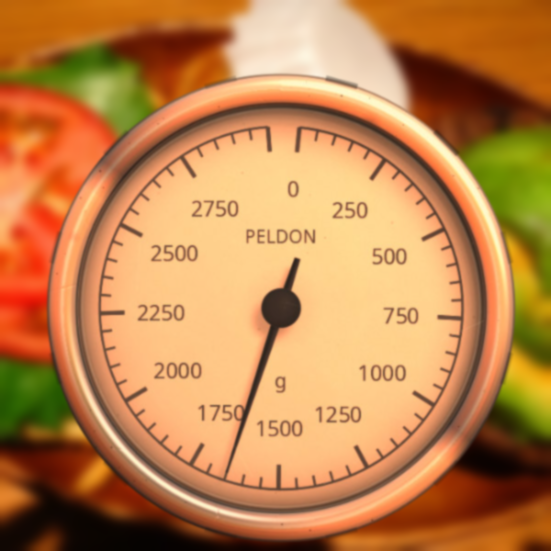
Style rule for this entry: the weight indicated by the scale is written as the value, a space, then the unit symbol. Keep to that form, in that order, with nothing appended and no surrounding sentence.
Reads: 1650 g
